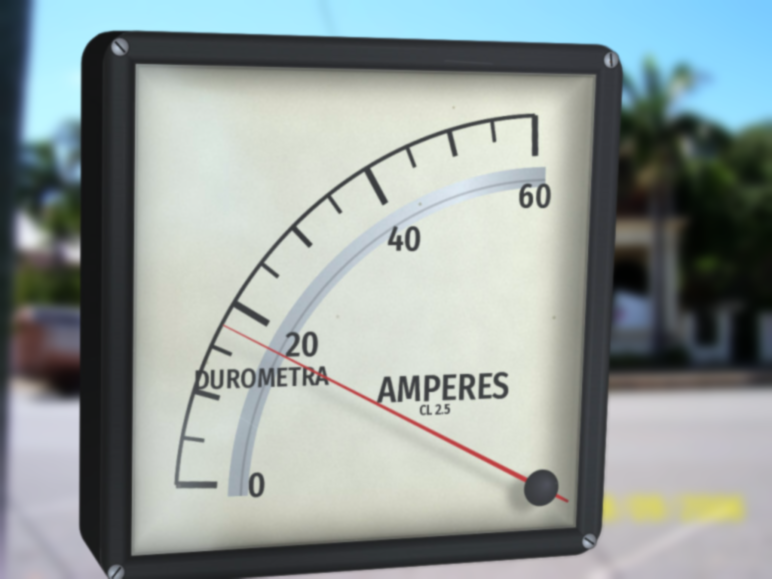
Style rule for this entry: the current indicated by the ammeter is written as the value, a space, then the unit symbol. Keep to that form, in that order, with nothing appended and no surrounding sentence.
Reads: 17.5 A
